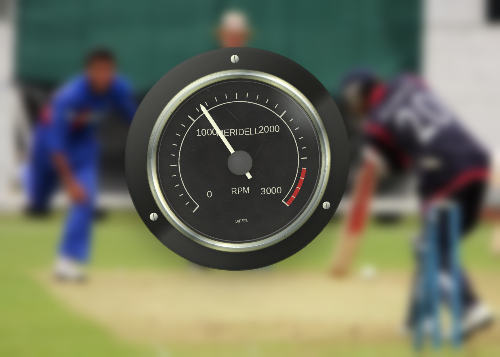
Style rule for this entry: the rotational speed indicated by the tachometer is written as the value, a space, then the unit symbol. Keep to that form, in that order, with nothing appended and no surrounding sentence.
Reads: 1150 rpm
